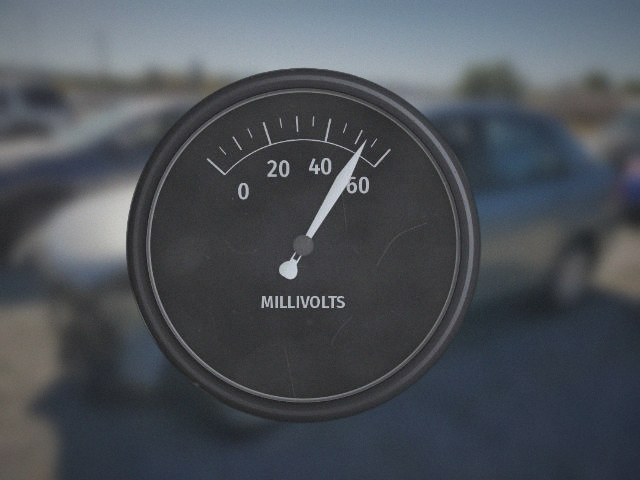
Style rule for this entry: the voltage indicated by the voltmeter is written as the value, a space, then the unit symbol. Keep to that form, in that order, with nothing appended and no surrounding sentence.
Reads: 52.5 mV
